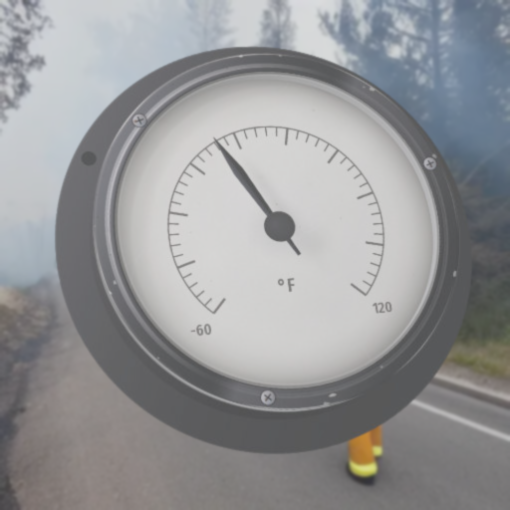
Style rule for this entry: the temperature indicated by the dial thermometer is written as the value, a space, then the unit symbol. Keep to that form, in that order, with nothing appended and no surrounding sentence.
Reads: 12 °F
